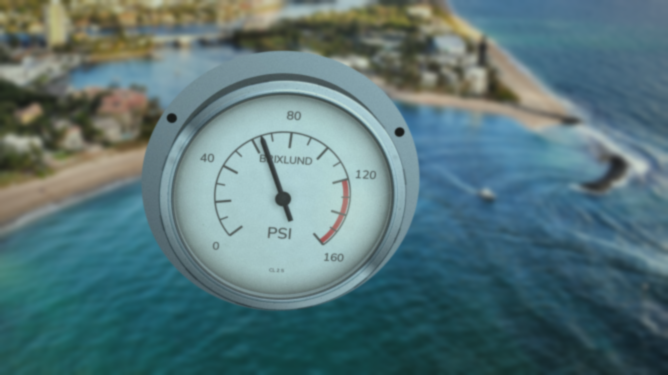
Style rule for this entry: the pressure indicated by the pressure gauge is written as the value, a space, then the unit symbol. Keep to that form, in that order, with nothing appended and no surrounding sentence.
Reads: 65 psi
